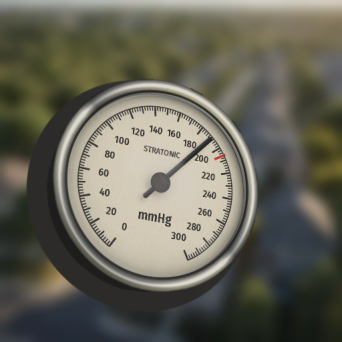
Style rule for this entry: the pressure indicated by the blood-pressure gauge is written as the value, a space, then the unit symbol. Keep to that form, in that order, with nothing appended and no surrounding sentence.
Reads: 190 mmHg
